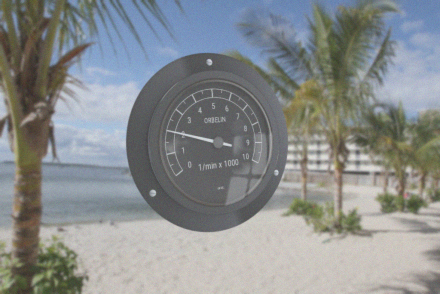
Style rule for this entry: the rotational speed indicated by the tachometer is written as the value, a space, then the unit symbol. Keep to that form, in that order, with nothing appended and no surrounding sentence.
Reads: 2000 rpm
